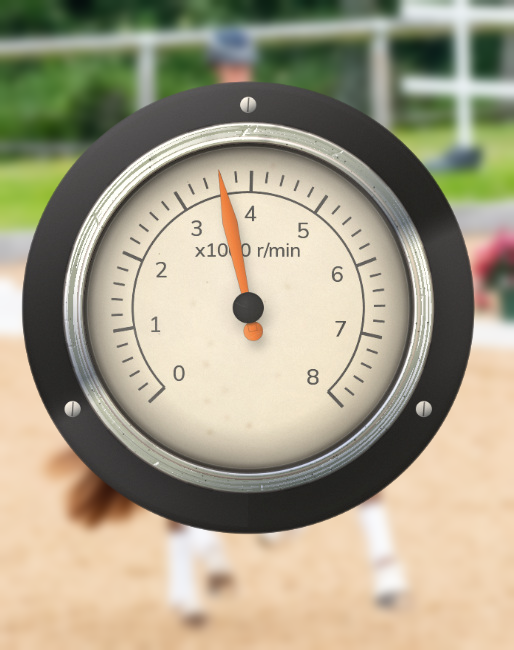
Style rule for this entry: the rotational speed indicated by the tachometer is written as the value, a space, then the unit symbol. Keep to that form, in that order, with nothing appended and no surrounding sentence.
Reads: 3600 rpm
